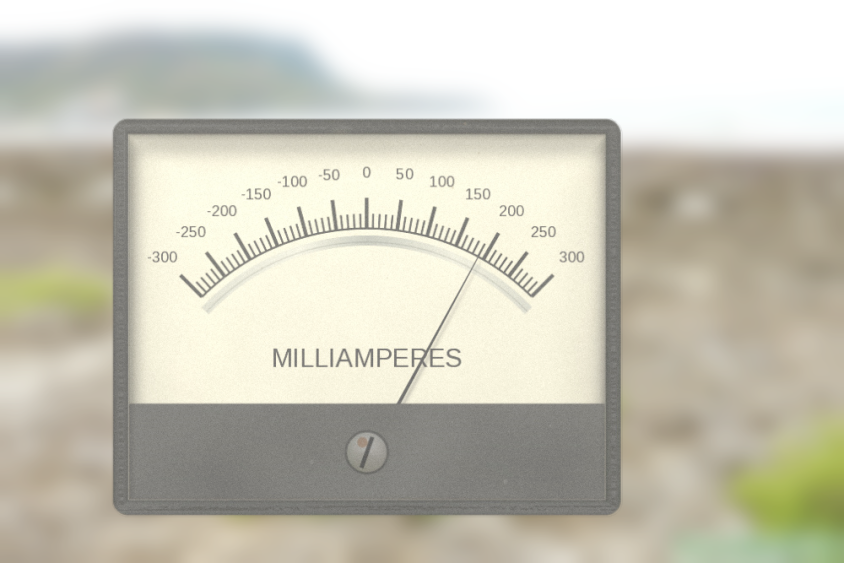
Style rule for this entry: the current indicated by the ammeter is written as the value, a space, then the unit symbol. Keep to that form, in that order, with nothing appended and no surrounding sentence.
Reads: 190 mA
